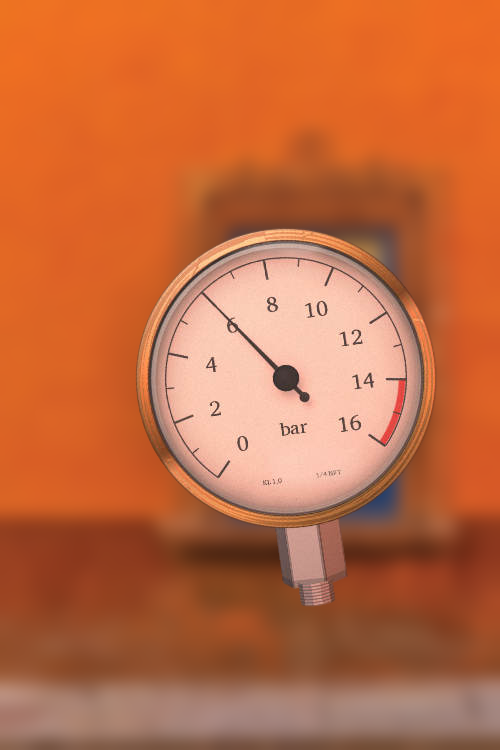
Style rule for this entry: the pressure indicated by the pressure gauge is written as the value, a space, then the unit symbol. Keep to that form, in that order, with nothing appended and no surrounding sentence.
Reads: 6 bar
